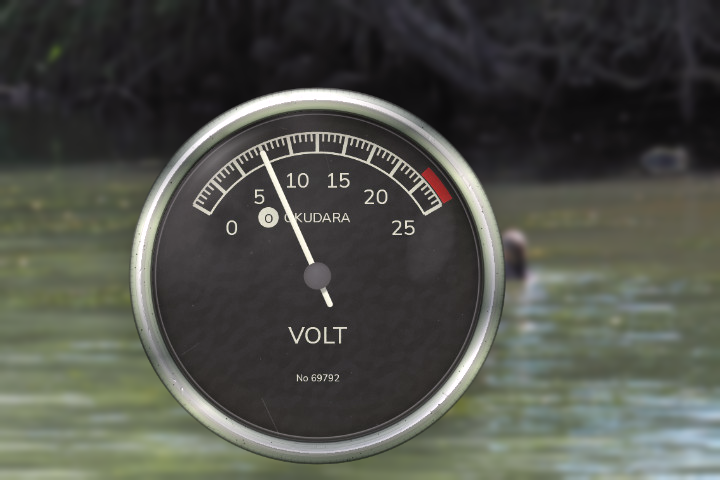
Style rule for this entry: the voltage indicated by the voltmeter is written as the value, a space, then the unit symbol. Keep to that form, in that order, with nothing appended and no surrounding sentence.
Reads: 7.5 V
